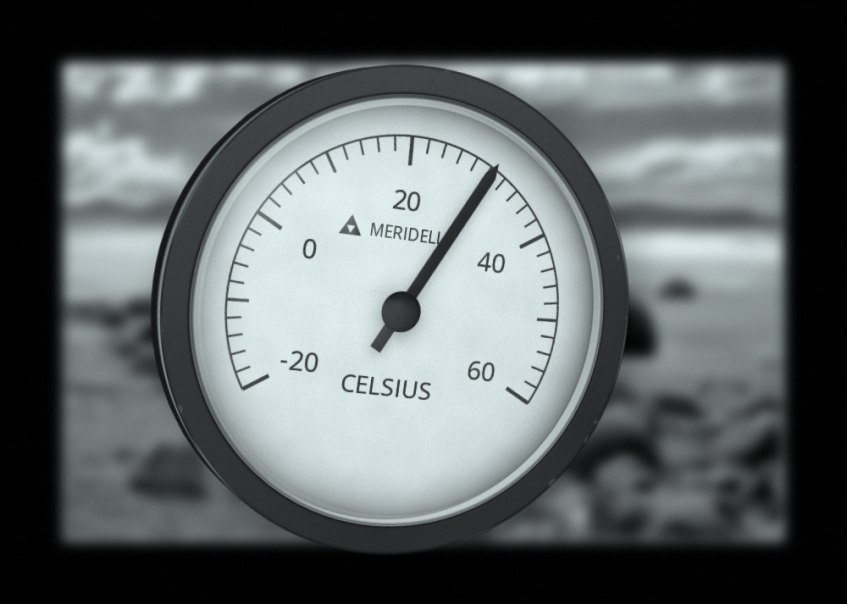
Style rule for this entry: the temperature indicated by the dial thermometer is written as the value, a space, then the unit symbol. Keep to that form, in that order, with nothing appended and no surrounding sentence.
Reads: 30 °C
